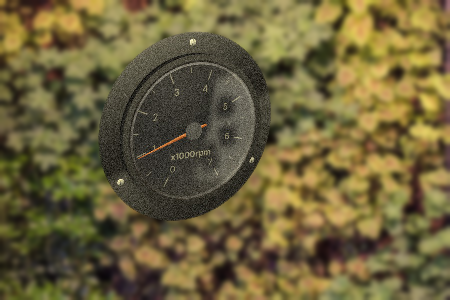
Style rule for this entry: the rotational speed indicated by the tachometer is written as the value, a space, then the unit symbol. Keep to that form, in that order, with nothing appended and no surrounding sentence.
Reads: 1000 rpm
